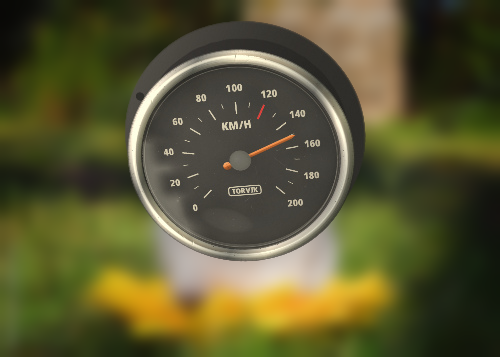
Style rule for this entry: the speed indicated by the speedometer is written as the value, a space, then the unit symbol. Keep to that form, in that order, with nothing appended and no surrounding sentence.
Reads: 150 km/h
